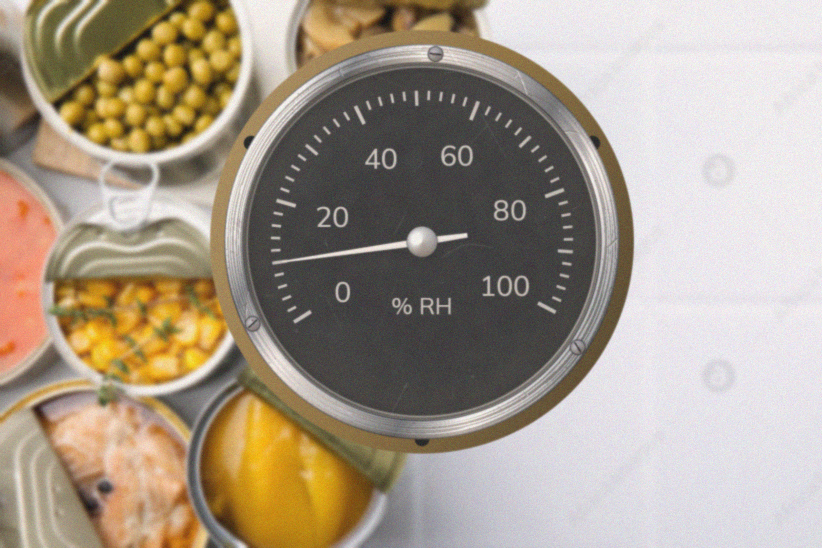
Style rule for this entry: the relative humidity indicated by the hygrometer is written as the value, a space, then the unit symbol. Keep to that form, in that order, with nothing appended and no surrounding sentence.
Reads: 10 %
